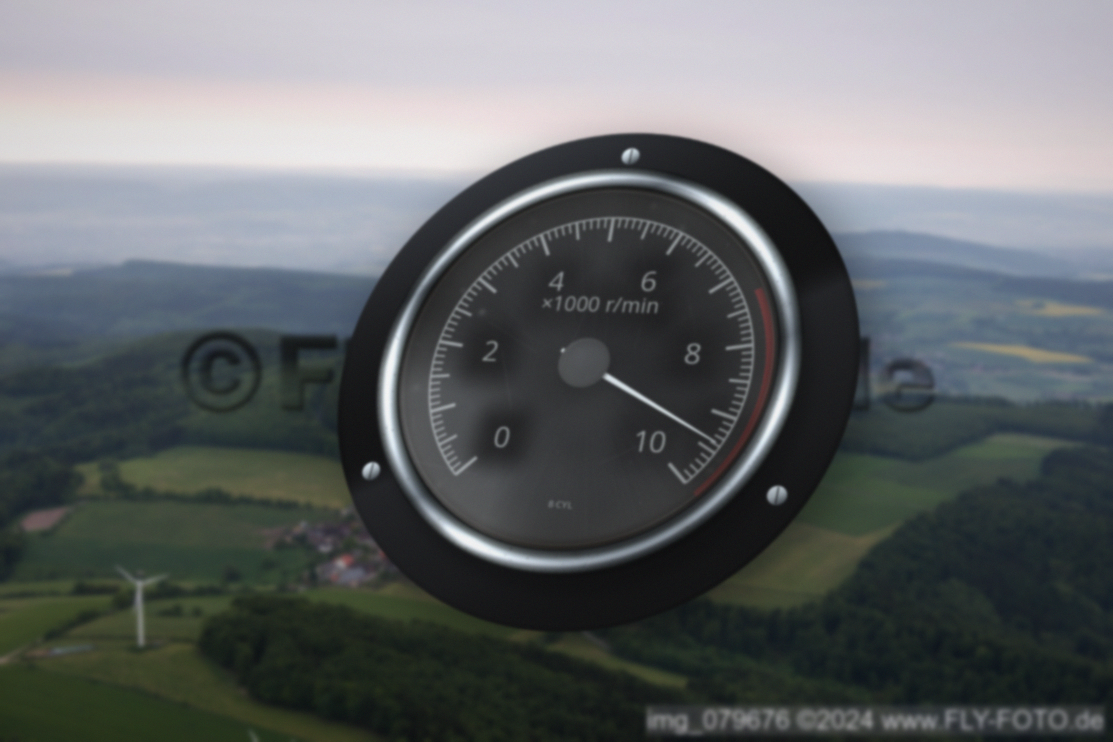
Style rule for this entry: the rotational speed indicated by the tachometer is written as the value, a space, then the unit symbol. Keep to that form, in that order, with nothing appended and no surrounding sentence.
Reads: 9400 rpm
